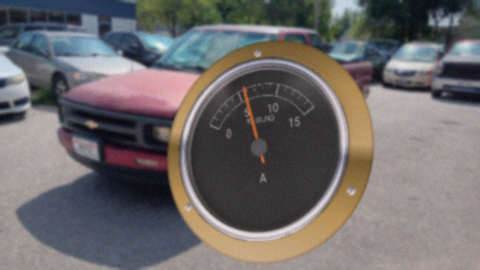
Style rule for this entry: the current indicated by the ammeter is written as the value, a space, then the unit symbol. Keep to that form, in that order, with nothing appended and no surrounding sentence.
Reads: 6 A
